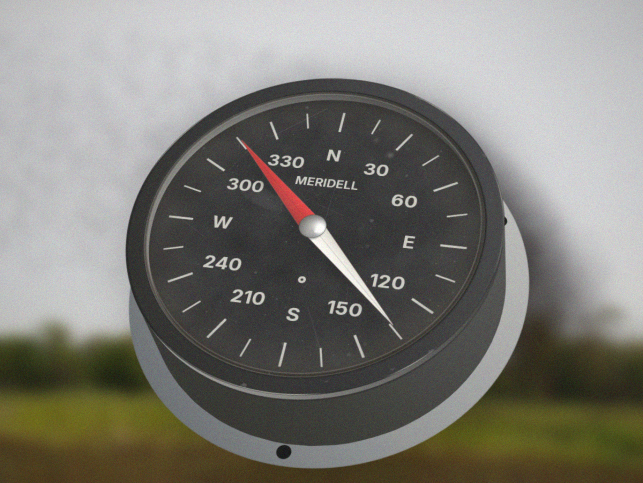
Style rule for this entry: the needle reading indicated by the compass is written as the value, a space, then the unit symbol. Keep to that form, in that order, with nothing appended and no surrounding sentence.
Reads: 315 °
